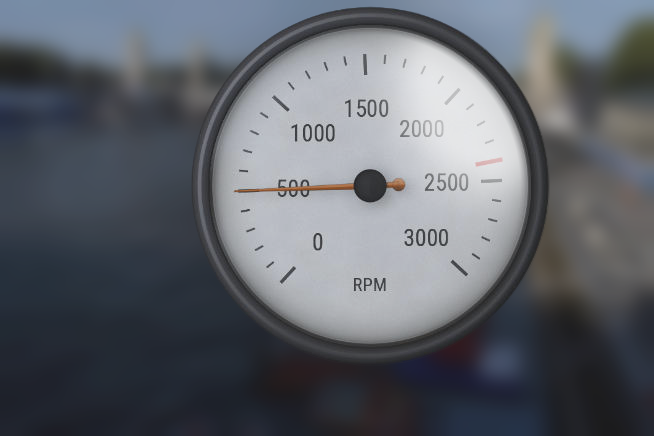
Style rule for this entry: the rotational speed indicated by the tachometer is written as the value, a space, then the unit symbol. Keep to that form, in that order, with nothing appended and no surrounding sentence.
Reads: 500 rpm
